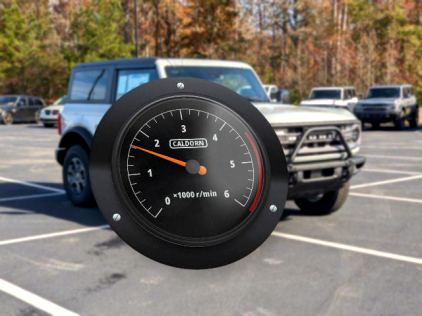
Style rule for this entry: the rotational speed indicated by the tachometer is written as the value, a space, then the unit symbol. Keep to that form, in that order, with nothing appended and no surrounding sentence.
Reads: 1600 rpm
